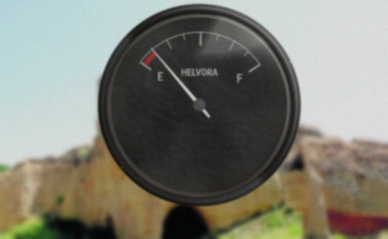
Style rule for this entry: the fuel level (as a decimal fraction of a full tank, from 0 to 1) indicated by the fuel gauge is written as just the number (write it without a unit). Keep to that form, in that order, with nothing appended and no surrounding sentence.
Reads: 0.125
